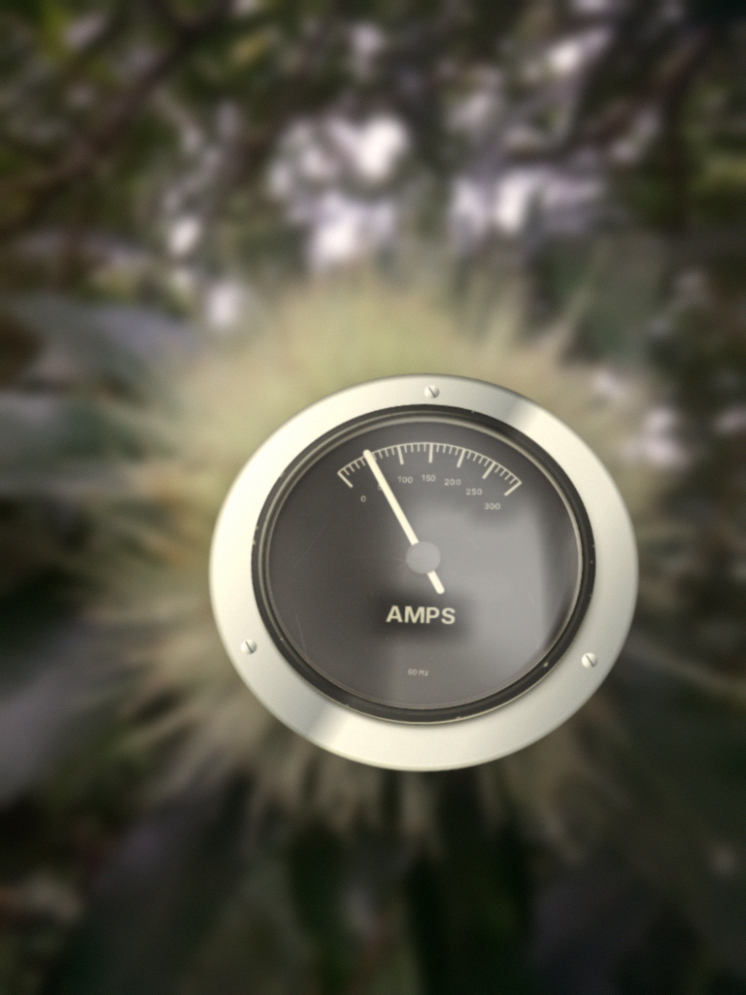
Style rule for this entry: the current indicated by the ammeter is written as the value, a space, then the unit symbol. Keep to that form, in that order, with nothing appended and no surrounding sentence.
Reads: 50 A
